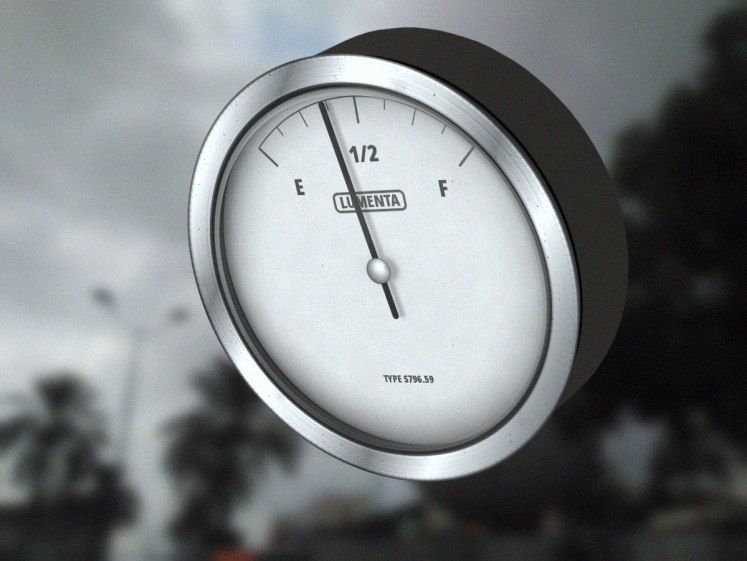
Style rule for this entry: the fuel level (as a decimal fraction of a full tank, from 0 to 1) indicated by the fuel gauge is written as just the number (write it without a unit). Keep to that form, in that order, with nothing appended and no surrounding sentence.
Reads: 0.375
